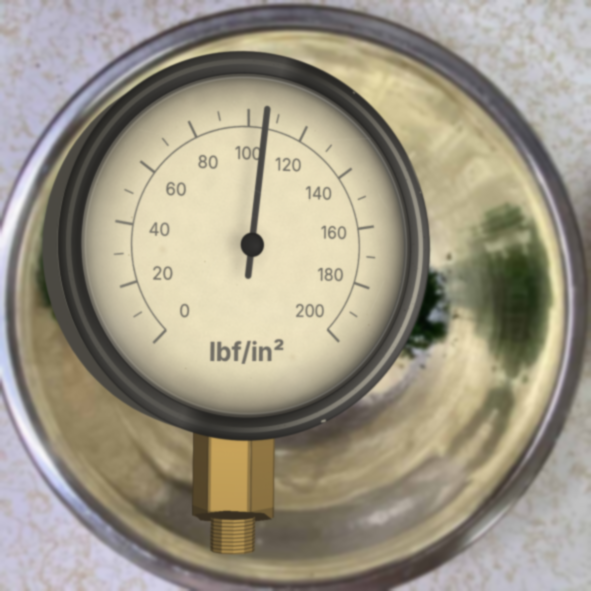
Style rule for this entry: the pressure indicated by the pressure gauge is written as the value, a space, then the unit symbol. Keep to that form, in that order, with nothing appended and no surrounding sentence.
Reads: 105 psi
